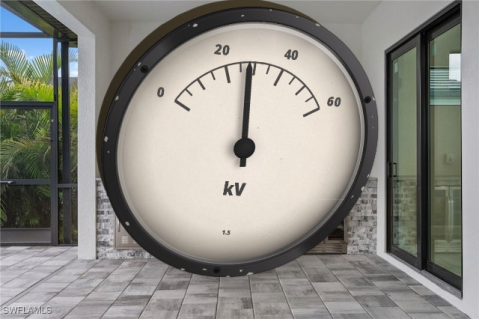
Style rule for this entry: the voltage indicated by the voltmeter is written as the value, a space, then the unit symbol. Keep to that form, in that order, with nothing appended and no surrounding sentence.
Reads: 27.5 kV
